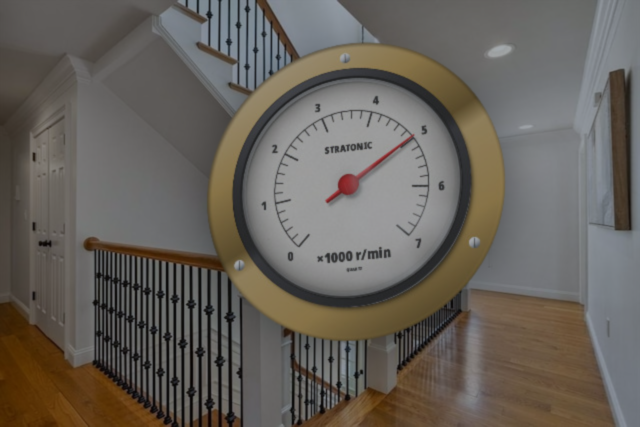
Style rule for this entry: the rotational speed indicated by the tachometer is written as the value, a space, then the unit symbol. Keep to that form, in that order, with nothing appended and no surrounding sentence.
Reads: 5000 rpm
